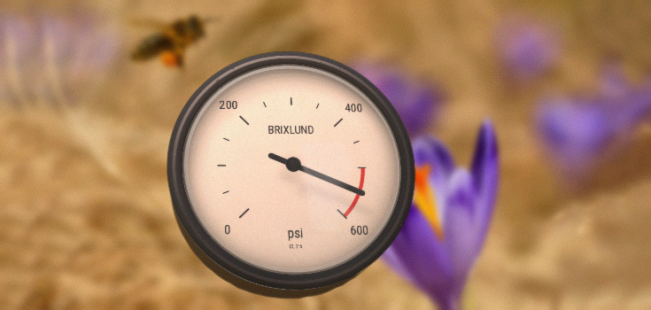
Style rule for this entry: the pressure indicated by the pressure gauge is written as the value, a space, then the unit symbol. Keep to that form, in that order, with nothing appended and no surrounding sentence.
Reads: 550 psi
